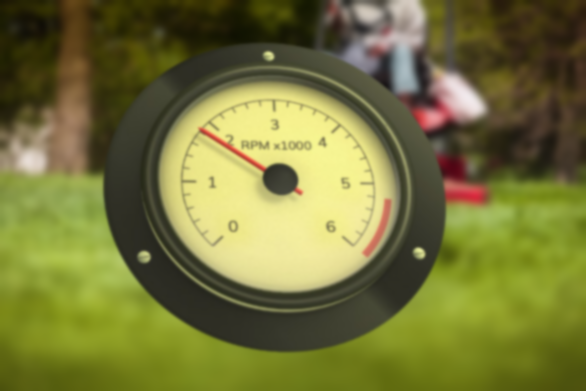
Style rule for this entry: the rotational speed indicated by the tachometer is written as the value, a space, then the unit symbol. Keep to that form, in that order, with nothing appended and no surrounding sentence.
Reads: 1800 rpm
